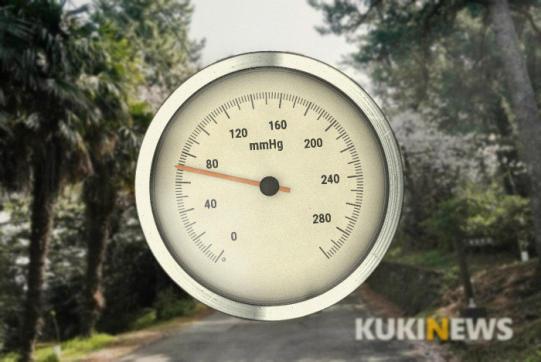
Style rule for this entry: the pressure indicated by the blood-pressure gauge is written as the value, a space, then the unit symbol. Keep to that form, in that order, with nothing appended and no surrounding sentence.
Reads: 70 mmHg
